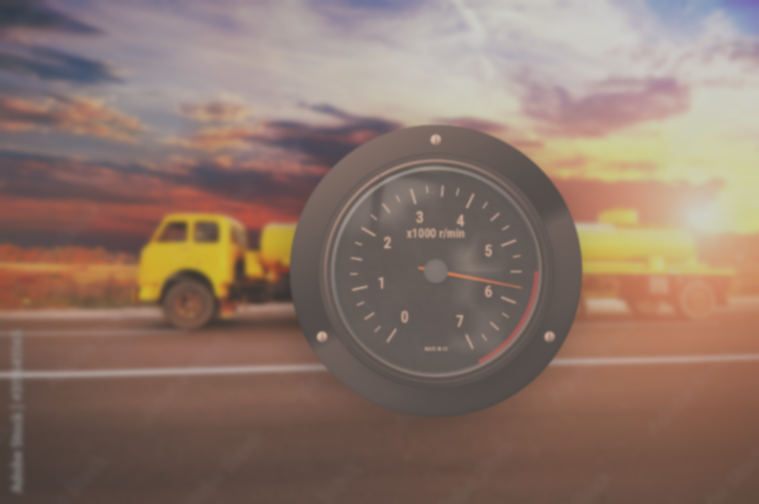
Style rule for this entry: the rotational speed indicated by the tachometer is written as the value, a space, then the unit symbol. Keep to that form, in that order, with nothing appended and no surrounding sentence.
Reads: 5750 rpm
